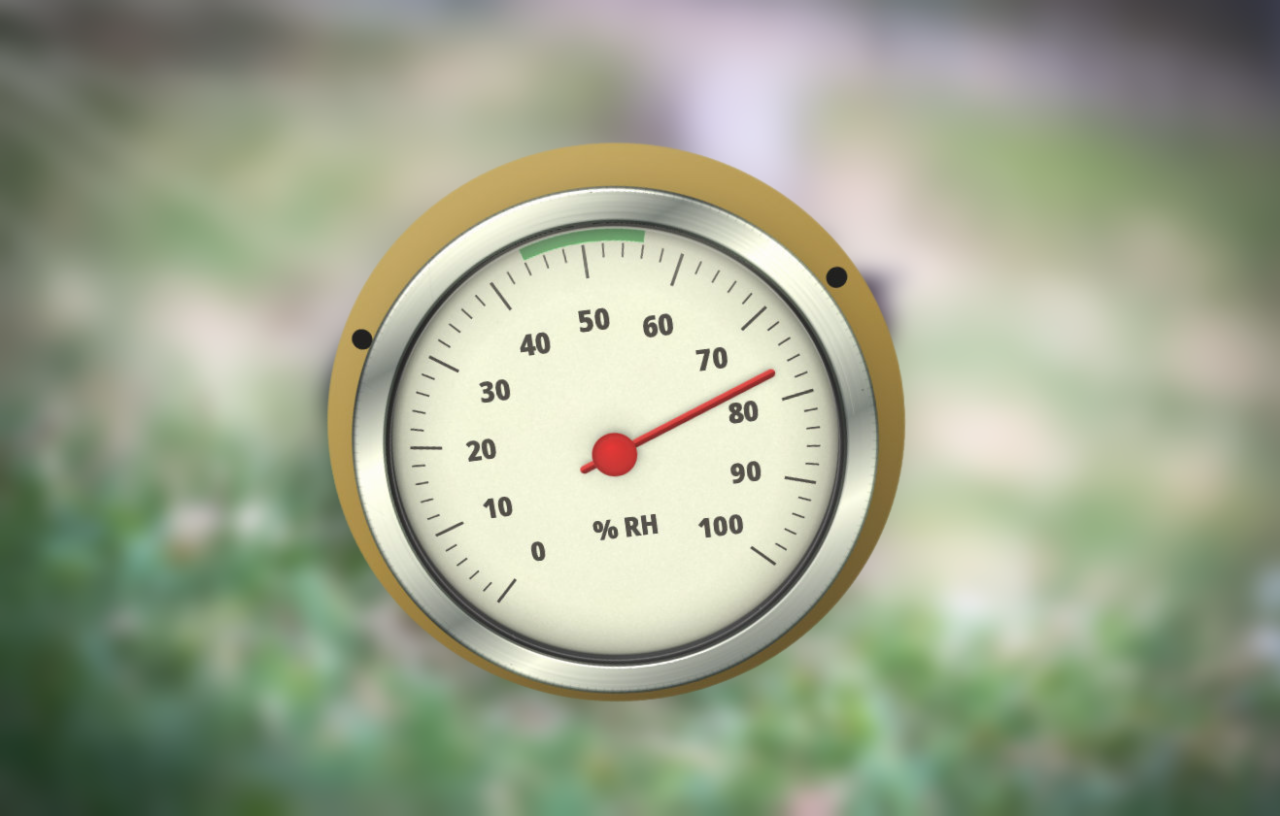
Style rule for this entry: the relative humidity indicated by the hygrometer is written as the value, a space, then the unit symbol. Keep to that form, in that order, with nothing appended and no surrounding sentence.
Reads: 76 %
